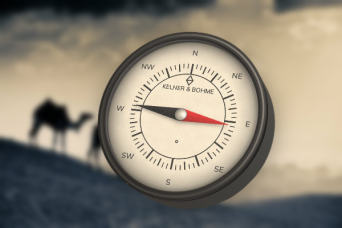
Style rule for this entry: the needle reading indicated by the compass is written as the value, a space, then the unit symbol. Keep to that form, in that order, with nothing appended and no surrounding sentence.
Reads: 95 °
